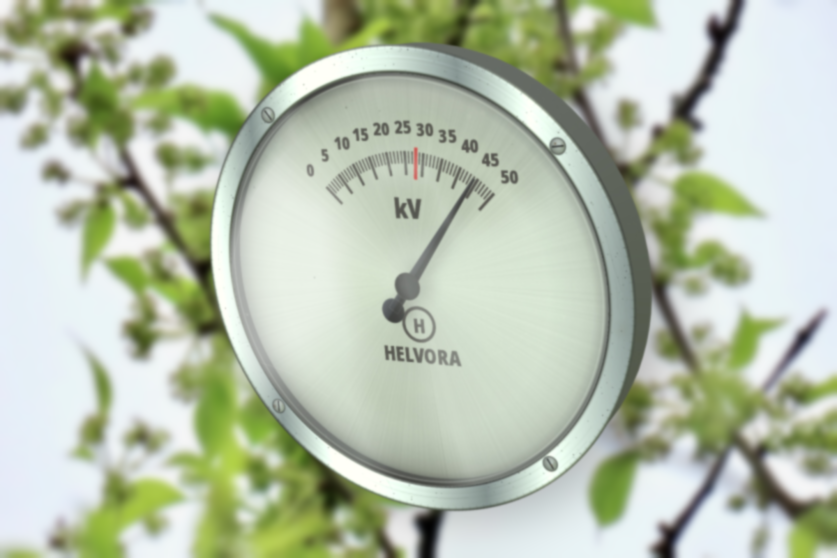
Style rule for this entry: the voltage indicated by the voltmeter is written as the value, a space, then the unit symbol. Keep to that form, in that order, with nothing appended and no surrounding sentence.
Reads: 45 kV
